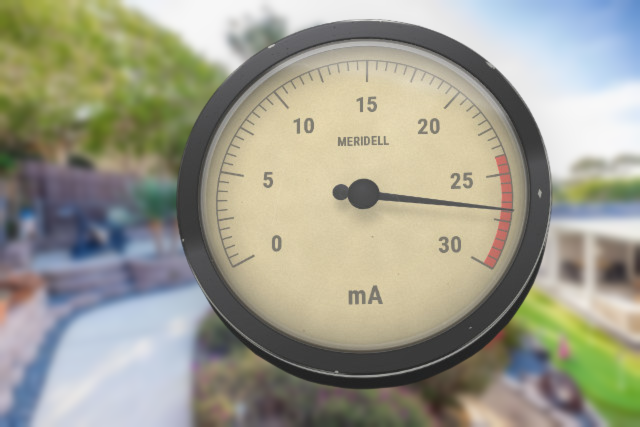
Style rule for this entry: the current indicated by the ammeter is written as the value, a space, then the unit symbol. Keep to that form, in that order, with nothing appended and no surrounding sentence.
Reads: 27 mA
